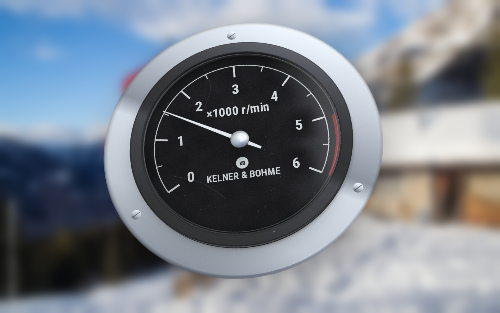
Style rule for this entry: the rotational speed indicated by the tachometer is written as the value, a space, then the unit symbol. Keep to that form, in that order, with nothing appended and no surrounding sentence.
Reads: 1500 rpm
